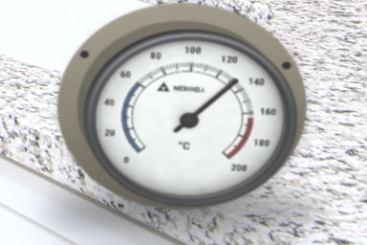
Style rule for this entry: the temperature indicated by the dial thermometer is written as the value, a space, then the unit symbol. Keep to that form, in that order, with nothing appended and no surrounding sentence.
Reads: 130 °C
